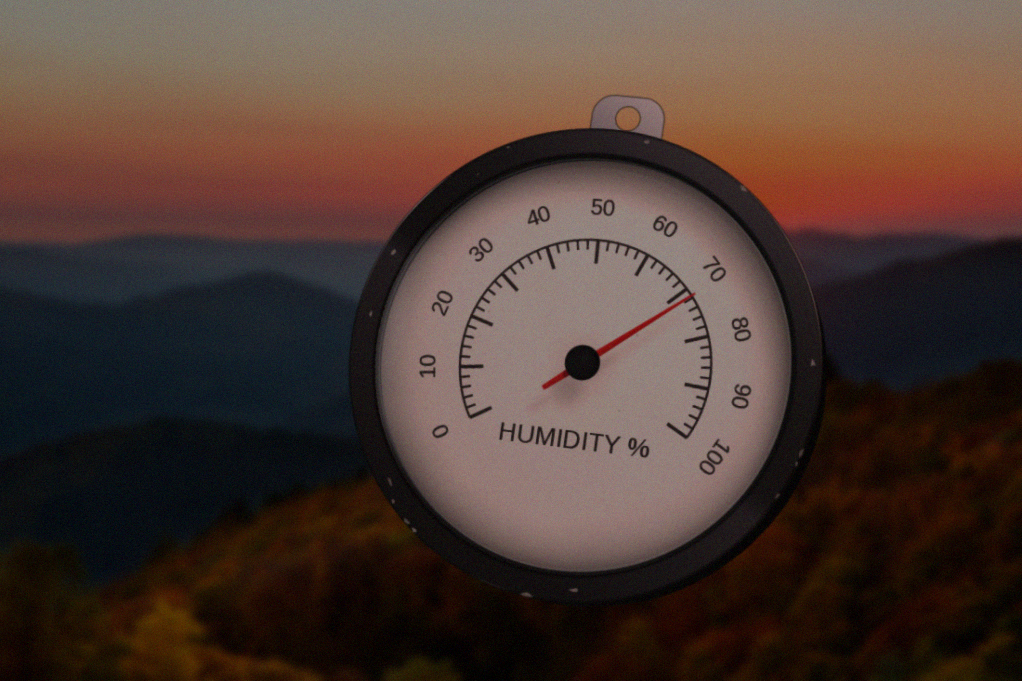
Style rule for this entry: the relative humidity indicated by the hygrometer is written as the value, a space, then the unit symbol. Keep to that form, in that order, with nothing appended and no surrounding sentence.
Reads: 72 %
